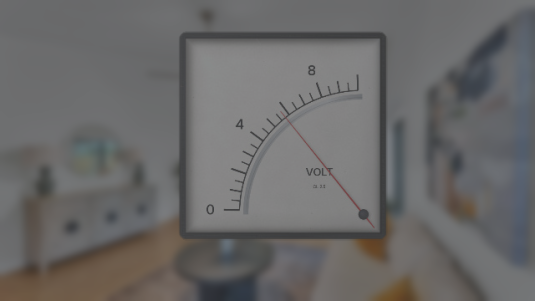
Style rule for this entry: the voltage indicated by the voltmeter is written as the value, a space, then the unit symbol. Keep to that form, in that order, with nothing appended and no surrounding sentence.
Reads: 5.75 V
